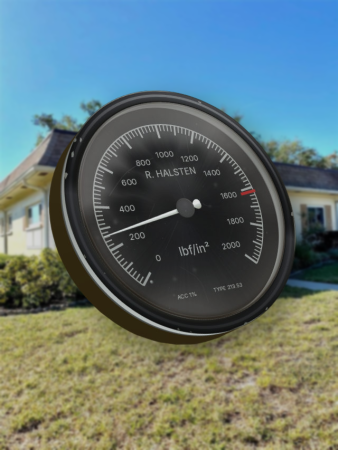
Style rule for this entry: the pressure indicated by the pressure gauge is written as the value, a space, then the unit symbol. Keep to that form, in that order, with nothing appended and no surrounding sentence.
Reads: 260 psi
